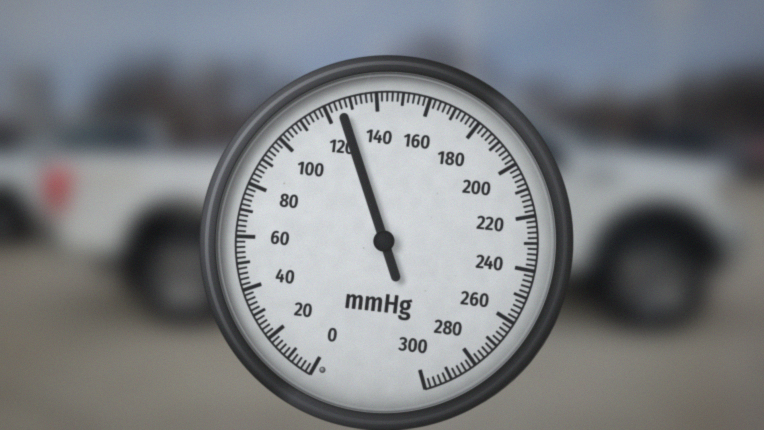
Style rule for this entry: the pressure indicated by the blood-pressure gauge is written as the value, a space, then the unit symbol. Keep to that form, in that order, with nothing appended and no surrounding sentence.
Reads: 126 mmHg
